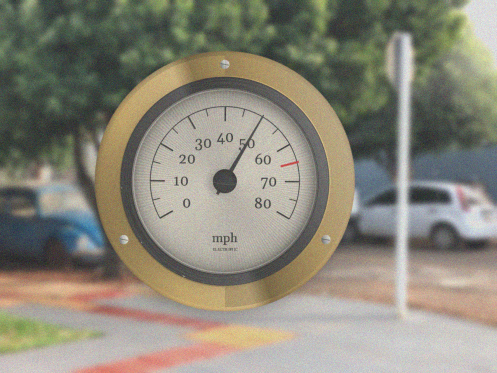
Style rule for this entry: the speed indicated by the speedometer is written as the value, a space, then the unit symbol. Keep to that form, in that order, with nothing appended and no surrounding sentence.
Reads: 50 mph
